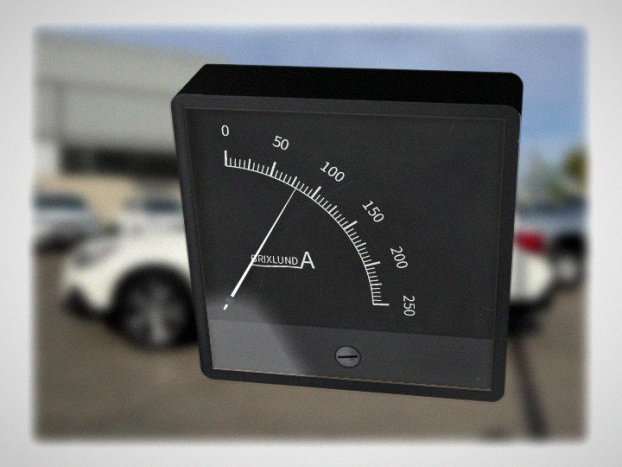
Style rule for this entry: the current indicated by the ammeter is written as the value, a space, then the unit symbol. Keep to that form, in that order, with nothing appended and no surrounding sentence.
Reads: 80 A
